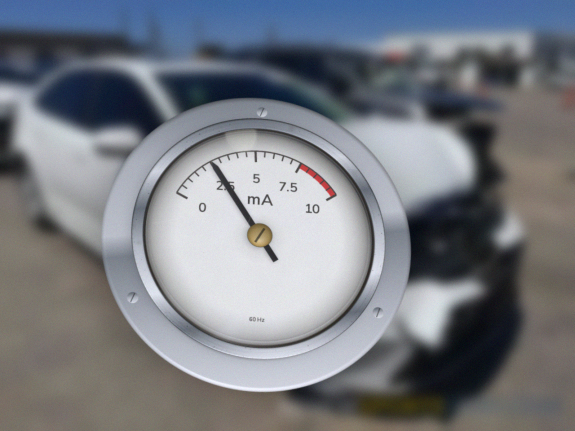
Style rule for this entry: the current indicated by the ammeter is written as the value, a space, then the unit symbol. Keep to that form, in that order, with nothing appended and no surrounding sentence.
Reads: 2.5 mA
